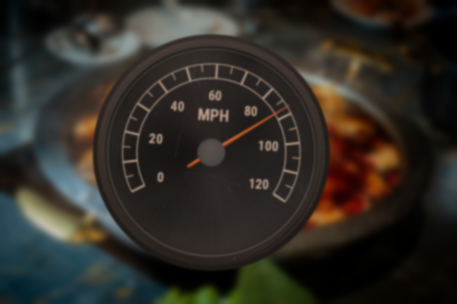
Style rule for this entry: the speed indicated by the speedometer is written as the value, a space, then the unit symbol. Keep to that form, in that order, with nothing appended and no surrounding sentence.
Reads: 87.5 mph
